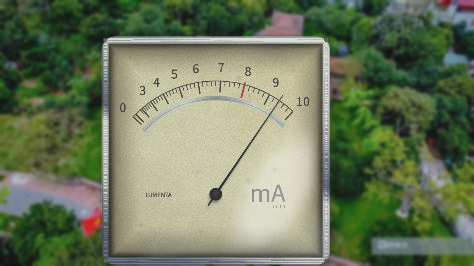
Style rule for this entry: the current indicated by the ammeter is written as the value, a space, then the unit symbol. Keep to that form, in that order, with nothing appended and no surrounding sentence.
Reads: 9.4 mA
